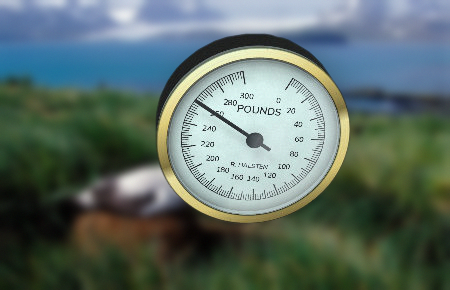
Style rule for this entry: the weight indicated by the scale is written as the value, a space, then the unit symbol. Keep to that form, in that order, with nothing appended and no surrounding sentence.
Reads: 260 lb
